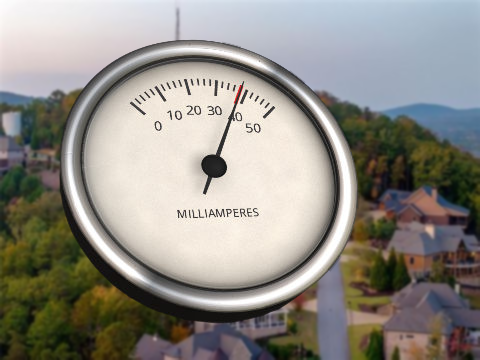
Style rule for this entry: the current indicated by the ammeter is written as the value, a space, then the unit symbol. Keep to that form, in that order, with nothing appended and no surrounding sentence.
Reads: 38 mA
